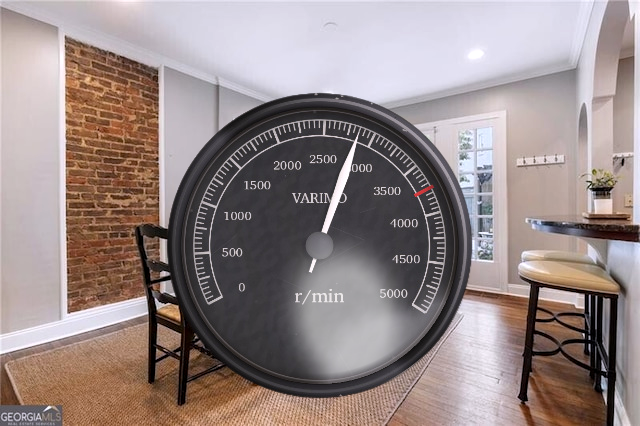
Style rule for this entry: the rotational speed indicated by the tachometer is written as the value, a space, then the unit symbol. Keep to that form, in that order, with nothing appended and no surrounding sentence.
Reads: 2850 rpm
